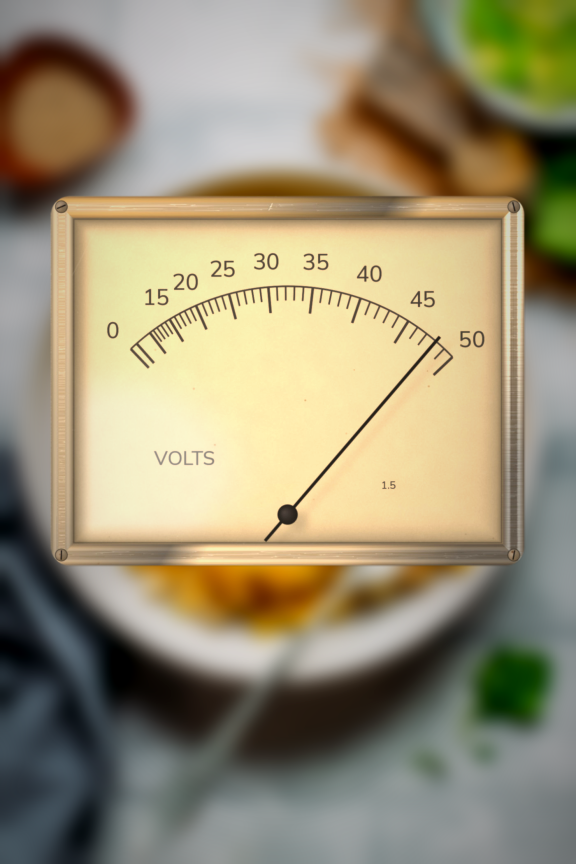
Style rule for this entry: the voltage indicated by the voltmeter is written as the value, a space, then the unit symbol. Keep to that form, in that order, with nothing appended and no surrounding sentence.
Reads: 48 V
